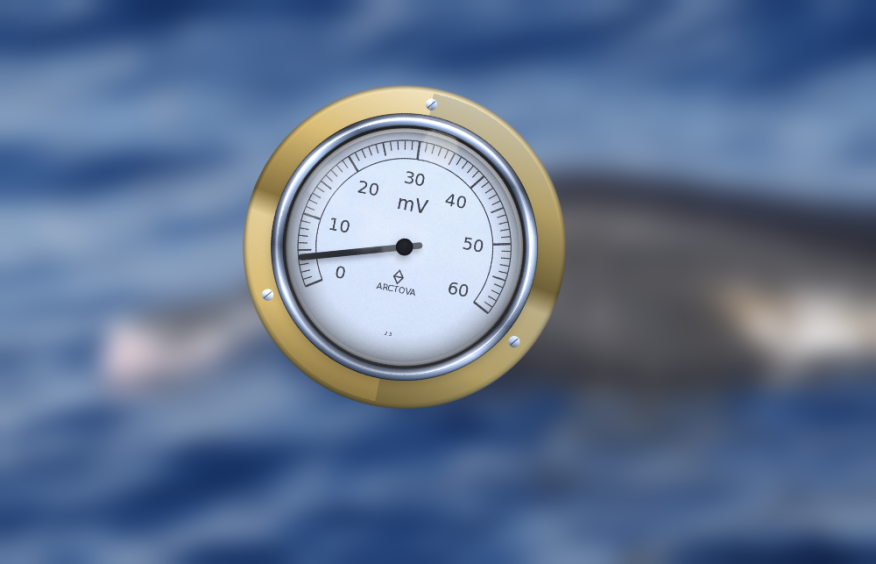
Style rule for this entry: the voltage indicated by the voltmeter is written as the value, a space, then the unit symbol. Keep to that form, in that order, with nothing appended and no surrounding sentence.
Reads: 4 mV
